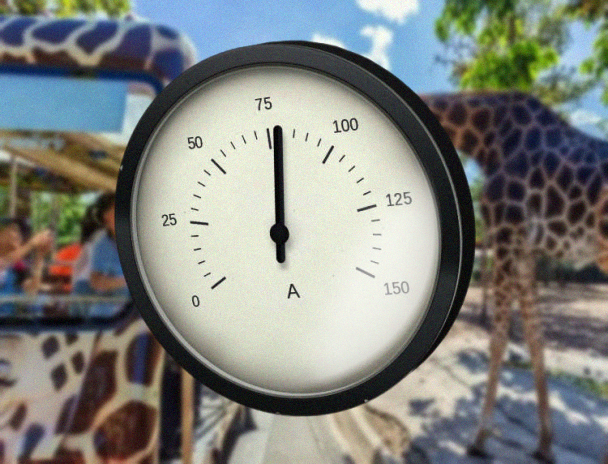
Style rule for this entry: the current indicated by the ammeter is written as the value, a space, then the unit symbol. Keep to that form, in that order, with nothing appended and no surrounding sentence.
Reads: 80 A
